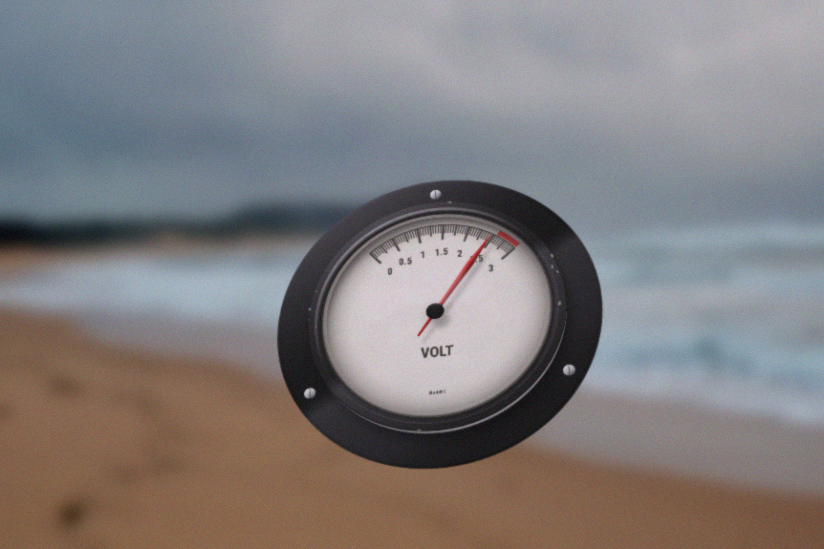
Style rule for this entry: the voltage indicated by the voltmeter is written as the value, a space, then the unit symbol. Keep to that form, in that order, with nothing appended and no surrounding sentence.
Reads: 2.5 V
